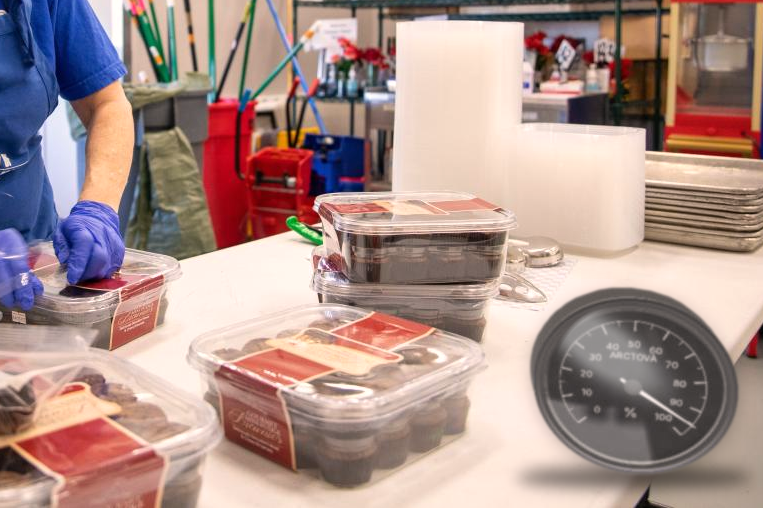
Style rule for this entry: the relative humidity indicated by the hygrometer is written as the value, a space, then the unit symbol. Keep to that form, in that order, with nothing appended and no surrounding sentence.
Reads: 95 %
